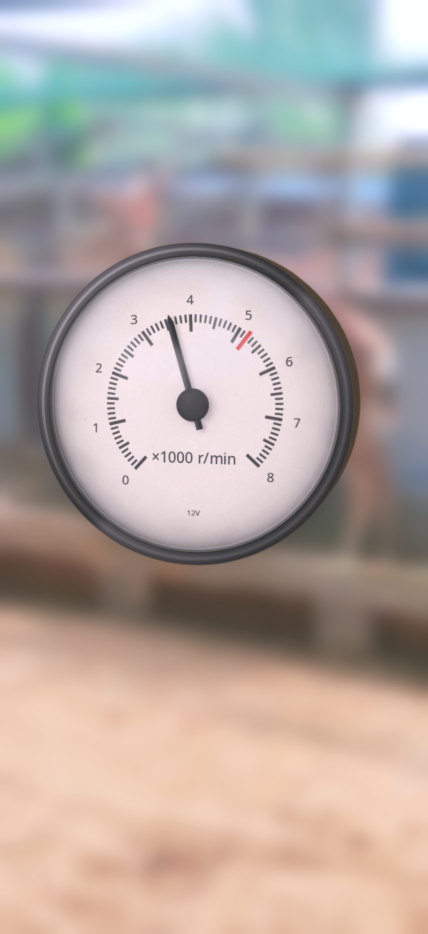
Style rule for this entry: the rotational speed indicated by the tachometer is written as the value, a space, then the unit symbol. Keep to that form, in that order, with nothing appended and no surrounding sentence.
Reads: 3600 rpm
